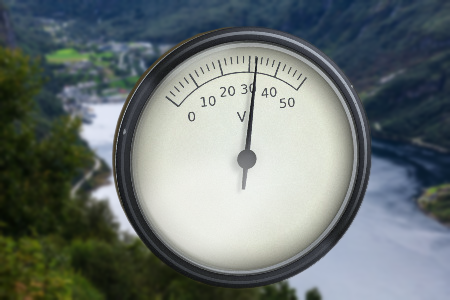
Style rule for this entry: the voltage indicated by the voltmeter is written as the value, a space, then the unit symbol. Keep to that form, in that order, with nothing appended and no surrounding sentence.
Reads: 32 V
